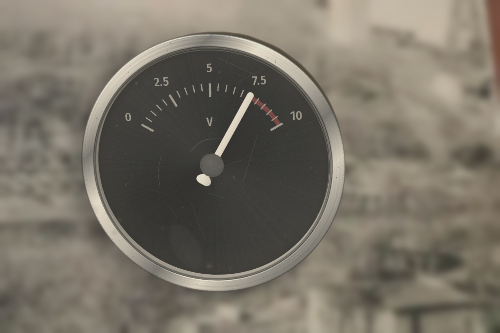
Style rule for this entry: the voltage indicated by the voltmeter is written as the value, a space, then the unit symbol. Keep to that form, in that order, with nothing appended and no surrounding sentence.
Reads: 7.5 V
